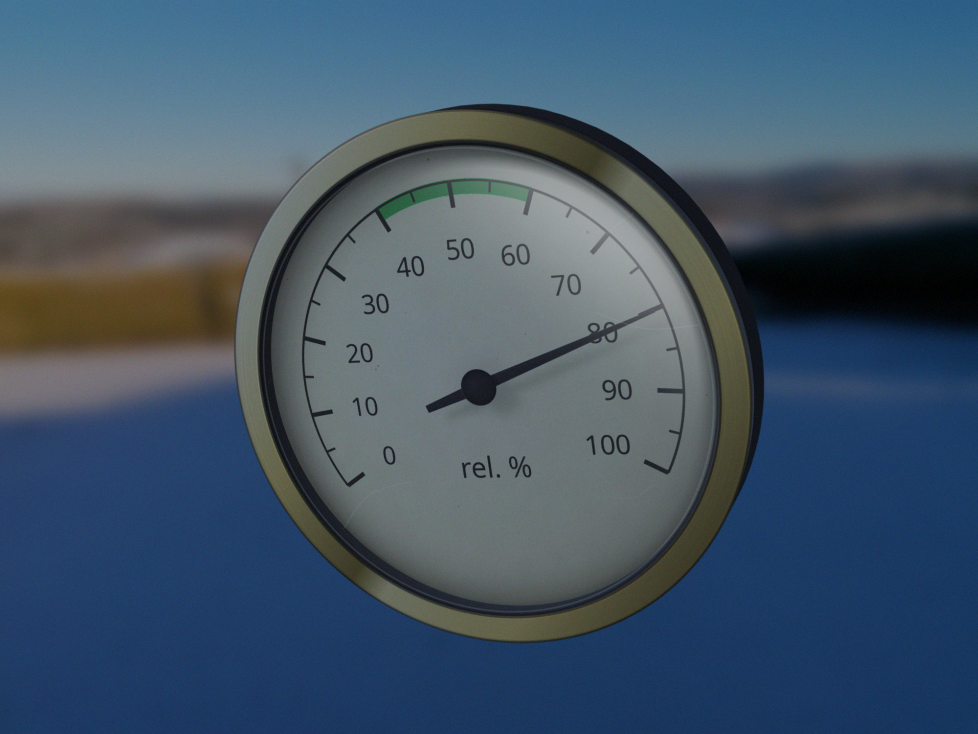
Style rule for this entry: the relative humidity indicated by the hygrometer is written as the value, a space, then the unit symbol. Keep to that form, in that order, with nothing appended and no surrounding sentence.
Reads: 80 %
